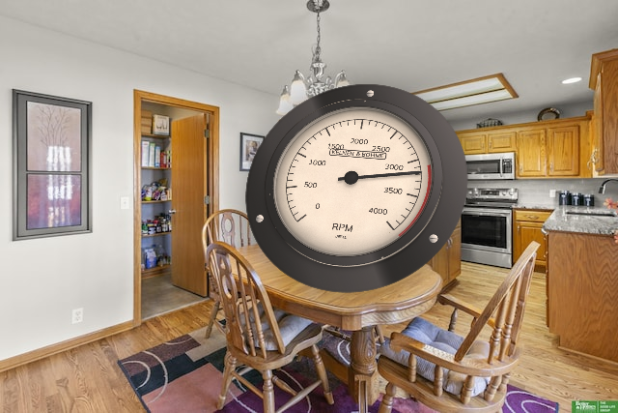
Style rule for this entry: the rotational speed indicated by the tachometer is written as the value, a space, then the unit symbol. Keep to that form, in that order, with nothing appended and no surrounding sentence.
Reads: 3200 rpm
